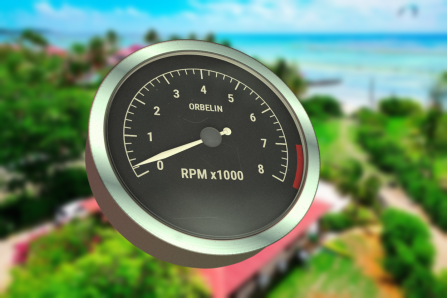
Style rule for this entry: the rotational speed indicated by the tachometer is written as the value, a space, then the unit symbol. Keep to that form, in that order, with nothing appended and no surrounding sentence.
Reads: 200 rpm
